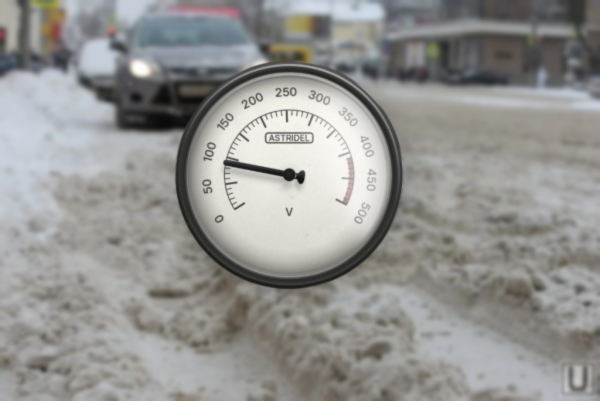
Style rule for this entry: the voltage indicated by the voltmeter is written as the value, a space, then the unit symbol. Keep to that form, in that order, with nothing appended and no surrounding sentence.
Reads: 90 V
